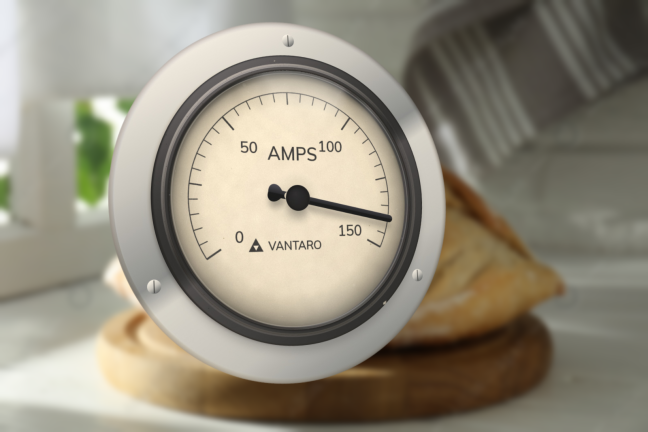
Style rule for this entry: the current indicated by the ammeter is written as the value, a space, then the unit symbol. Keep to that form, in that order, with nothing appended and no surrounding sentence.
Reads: 140 A
